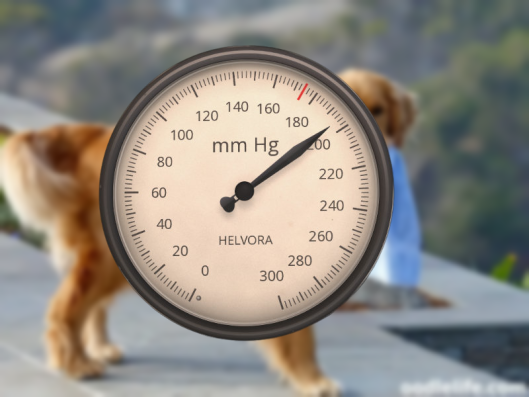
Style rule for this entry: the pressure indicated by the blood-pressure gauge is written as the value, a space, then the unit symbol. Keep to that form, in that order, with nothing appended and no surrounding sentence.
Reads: 196 mmHg
